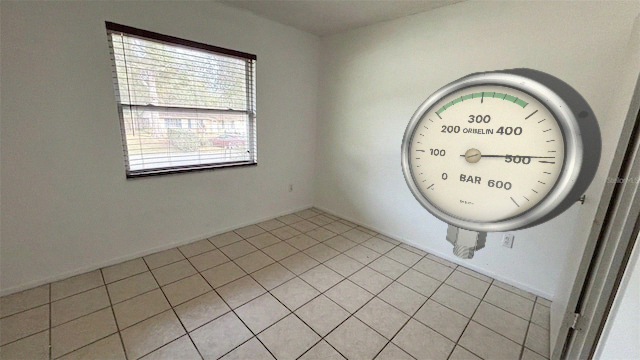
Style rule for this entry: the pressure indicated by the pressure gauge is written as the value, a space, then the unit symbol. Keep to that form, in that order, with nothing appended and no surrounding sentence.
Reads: 490 bar
